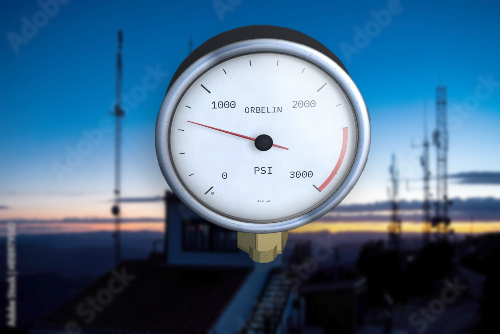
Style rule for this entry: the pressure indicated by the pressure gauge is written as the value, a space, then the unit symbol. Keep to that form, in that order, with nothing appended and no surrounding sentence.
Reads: 700 psi
